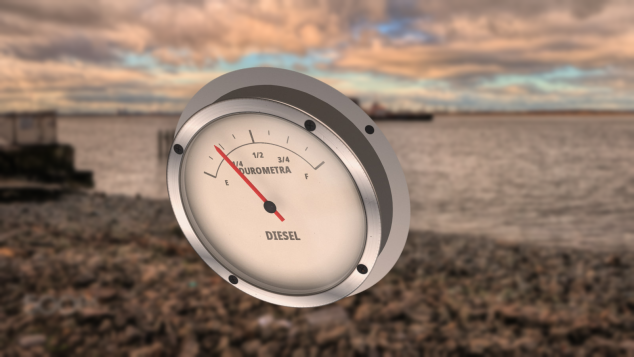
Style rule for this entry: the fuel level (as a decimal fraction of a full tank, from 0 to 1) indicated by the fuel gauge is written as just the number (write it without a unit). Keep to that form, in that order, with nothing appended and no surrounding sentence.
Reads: 0.25
